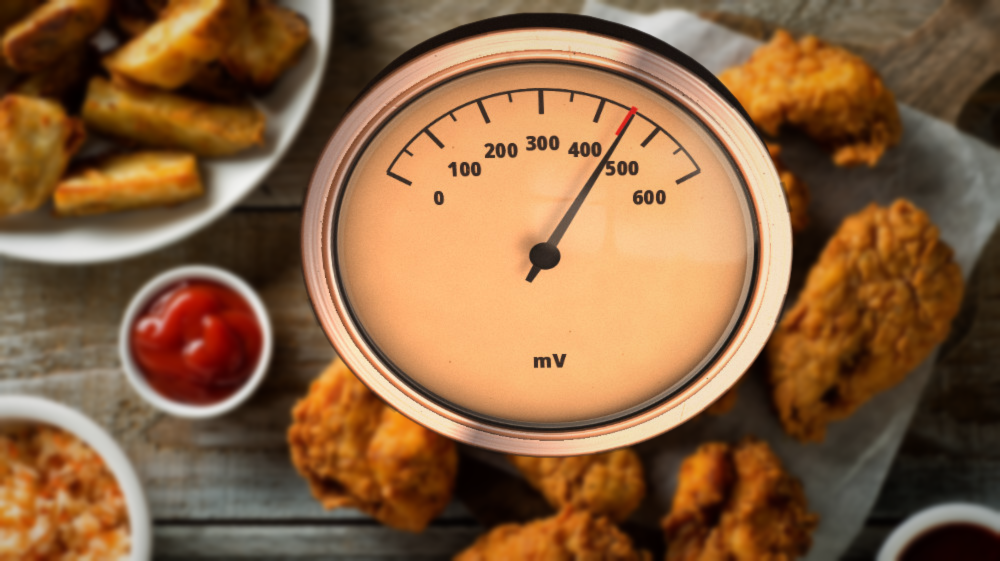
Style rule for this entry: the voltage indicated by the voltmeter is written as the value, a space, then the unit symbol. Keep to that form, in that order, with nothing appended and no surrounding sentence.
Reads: 450 mV
